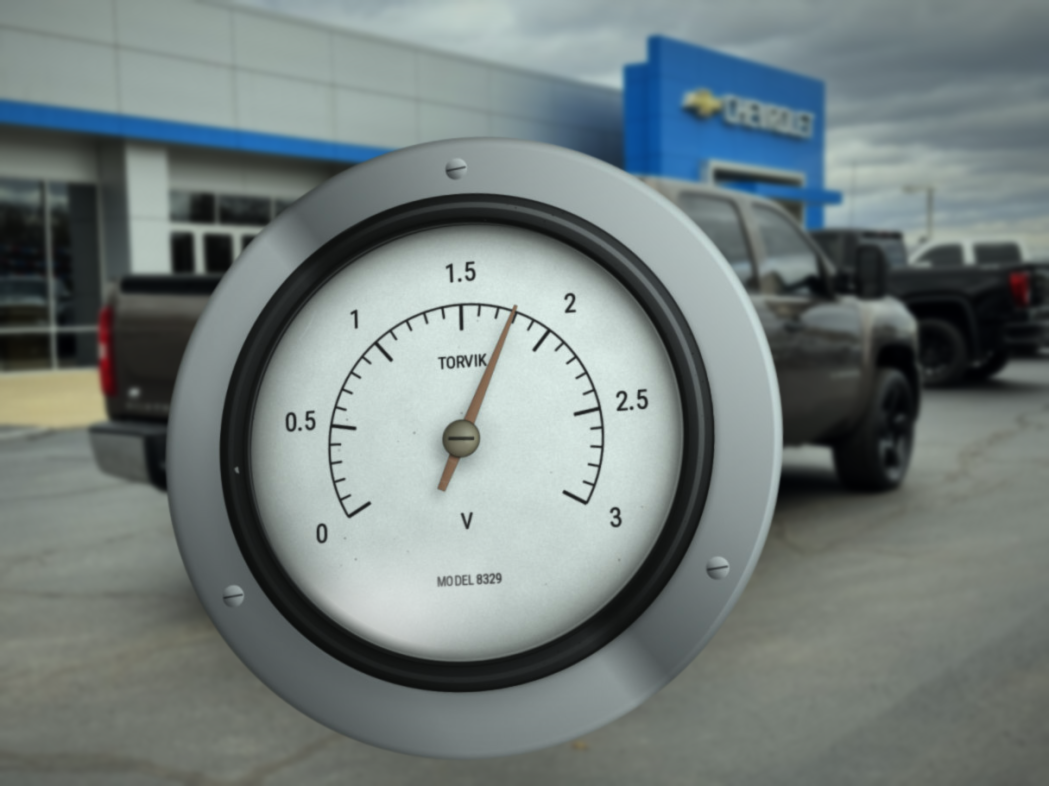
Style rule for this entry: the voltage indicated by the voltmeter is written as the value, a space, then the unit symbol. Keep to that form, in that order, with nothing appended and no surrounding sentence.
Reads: 1.8 V
